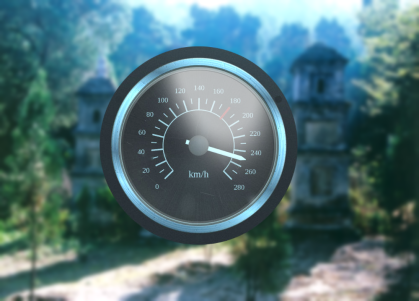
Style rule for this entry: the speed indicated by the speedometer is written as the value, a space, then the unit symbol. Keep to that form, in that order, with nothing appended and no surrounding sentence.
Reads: 250 km/h
